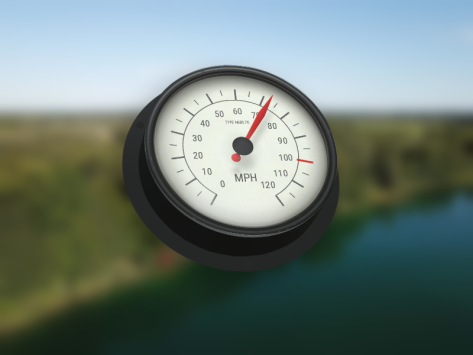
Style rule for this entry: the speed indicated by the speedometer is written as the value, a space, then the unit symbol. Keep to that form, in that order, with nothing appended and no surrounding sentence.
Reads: 72.5 mph
